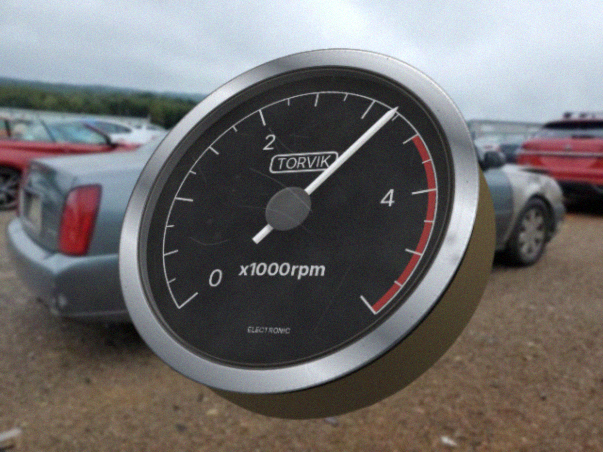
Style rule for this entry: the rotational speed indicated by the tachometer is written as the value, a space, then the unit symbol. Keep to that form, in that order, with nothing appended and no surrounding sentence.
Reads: 3250 rpm
